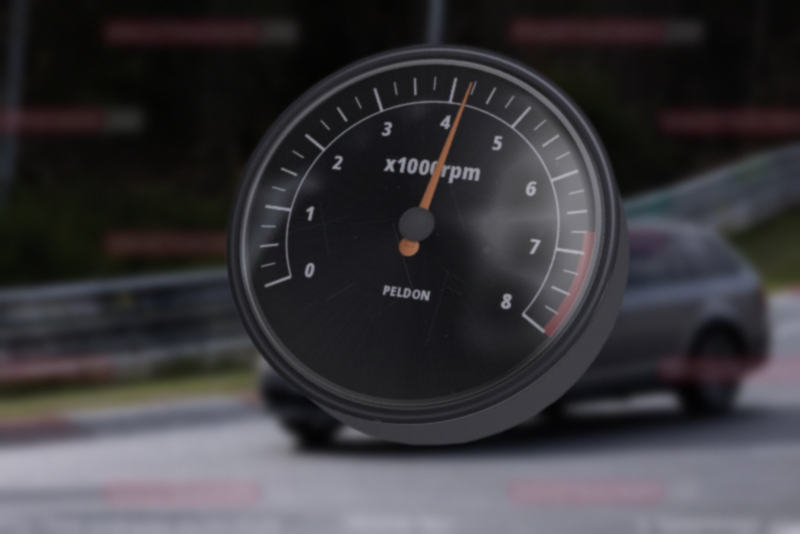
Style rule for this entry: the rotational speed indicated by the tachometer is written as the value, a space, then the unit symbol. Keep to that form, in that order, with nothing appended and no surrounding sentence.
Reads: 4250 rpm
